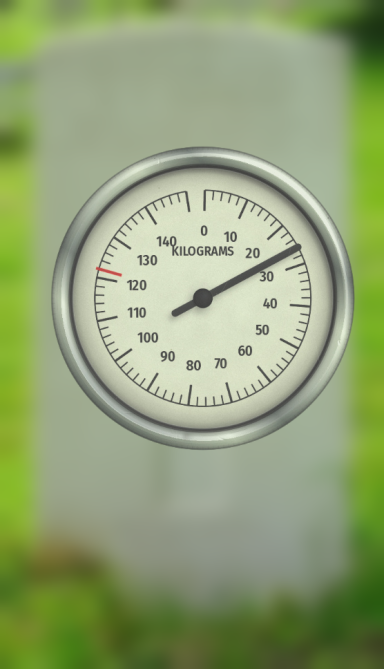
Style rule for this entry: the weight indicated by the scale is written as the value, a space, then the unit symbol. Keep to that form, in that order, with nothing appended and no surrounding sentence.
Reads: 26 kg
